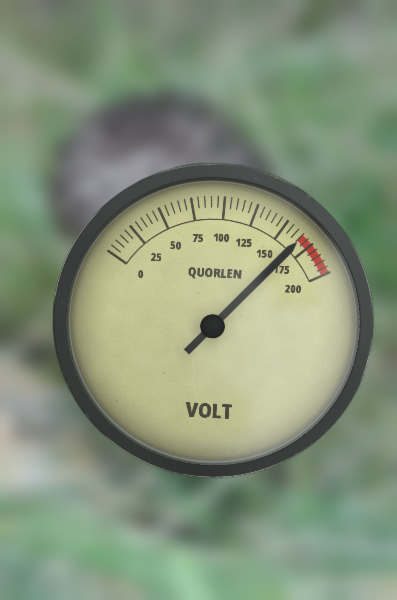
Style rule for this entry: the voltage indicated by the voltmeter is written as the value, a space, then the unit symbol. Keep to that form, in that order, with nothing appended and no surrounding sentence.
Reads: 165 V
